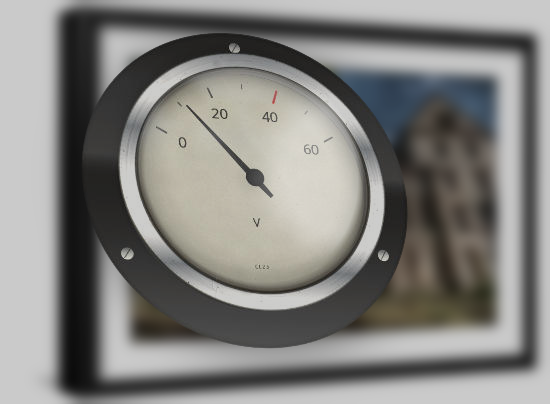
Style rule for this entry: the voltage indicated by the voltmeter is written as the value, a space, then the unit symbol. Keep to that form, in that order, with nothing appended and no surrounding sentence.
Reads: 10 V
